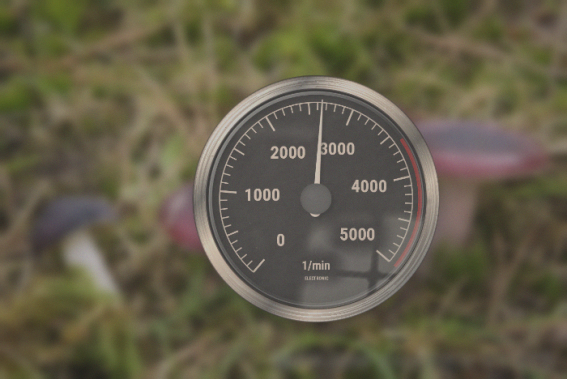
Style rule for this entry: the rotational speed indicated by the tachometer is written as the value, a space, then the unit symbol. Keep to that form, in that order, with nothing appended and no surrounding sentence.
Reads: 2650 rpm
